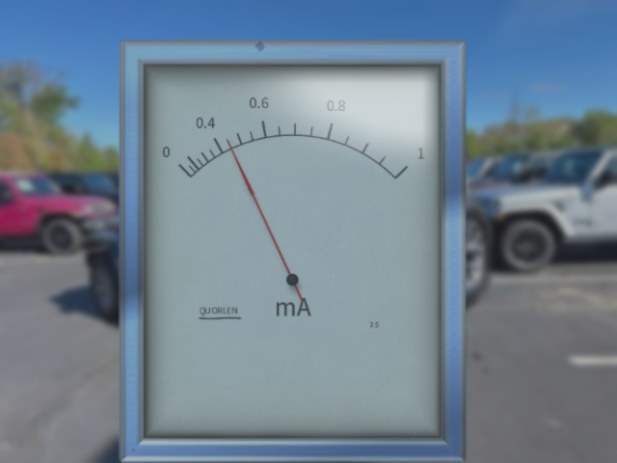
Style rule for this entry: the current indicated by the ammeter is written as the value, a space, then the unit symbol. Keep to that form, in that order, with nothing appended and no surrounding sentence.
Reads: 0.45 mA
